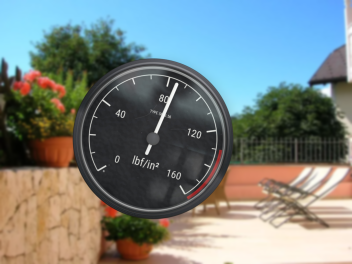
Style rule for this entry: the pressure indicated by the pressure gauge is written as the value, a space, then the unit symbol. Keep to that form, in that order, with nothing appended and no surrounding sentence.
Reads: 85 psi
